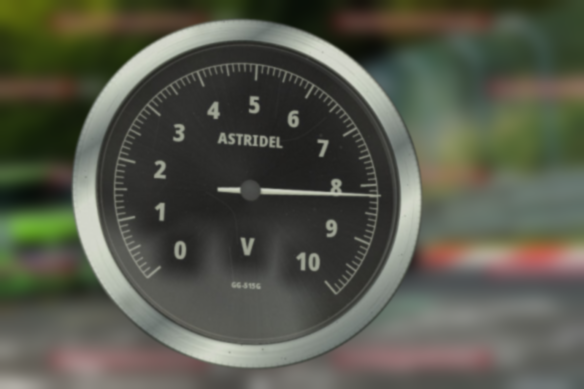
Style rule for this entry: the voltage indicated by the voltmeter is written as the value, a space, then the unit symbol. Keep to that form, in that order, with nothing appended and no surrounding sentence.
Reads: 8.2 V
